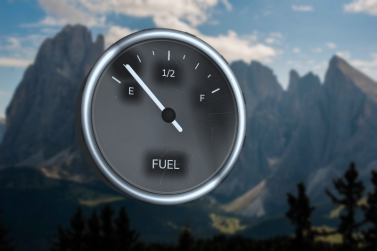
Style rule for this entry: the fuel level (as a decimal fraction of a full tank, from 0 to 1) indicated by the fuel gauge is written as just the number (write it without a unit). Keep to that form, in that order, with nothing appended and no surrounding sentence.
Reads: 0.125
